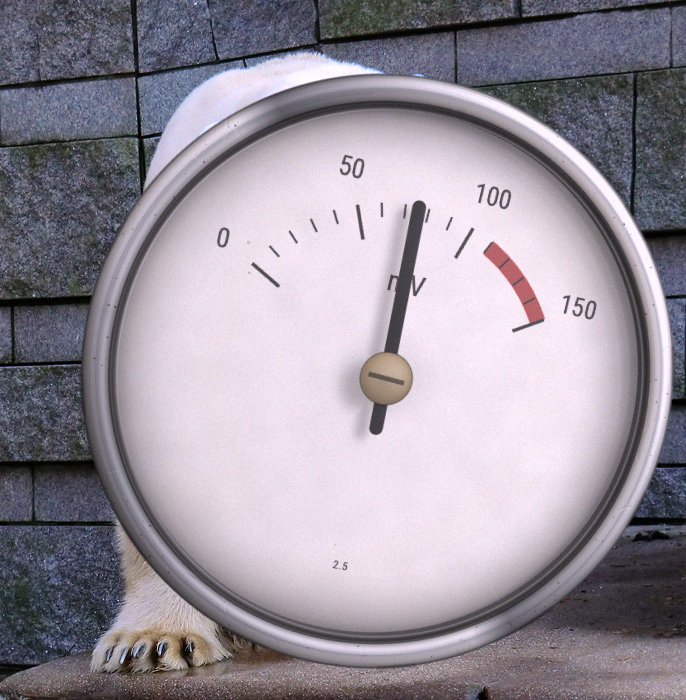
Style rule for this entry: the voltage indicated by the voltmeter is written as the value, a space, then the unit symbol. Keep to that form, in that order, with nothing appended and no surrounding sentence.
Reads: 75 mV
